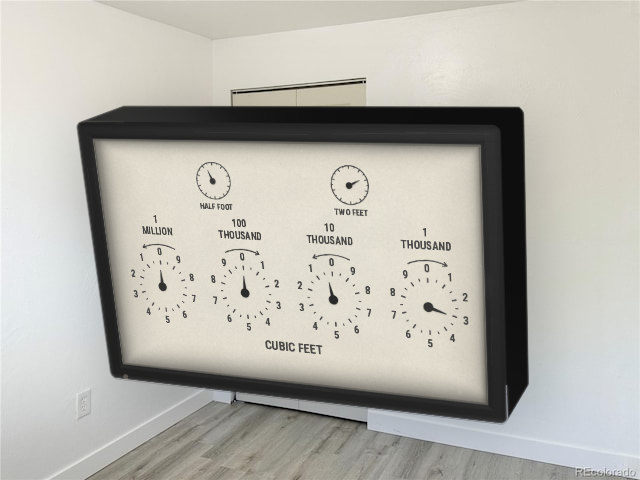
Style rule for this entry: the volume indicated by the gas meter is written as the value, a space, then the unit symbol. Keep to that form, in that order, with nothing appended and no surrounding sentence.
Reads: 300 ft³
